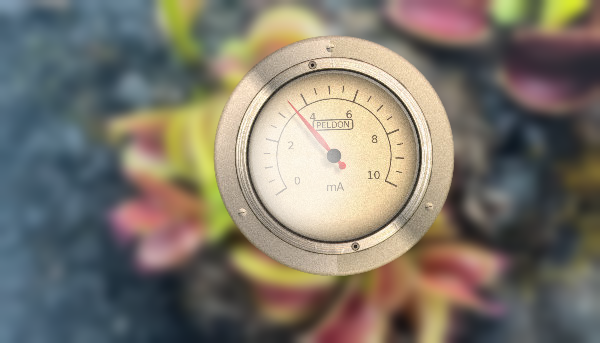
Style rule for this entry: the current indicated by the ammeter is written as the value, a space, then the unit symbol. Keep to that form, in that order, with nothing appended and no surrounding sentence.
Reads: 3.5 mA
